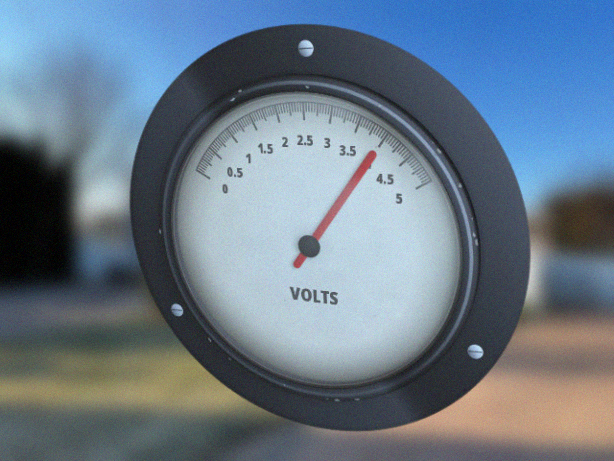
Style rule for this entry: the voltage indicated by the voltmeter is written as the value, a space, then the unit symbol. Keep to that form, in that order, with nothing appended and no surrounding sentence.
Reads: 4 V
